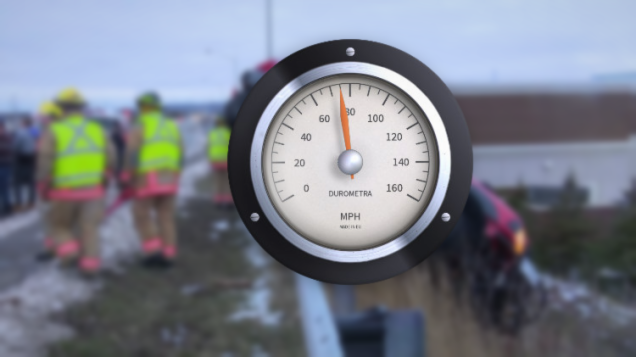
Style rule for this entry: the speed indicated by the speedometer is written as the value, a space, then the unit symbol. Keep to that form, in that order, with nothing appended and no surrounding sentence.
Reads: 75 mph
